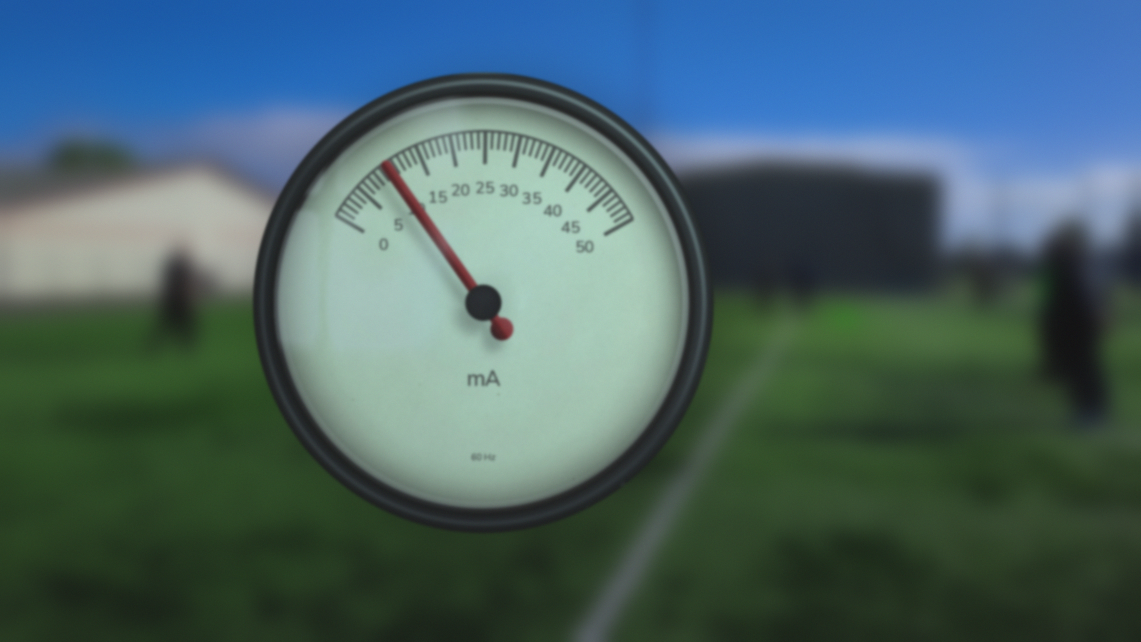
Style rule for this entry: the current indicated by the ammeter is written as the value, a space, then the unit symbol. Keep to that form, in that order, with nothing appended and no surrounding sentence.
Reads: 10 mA
